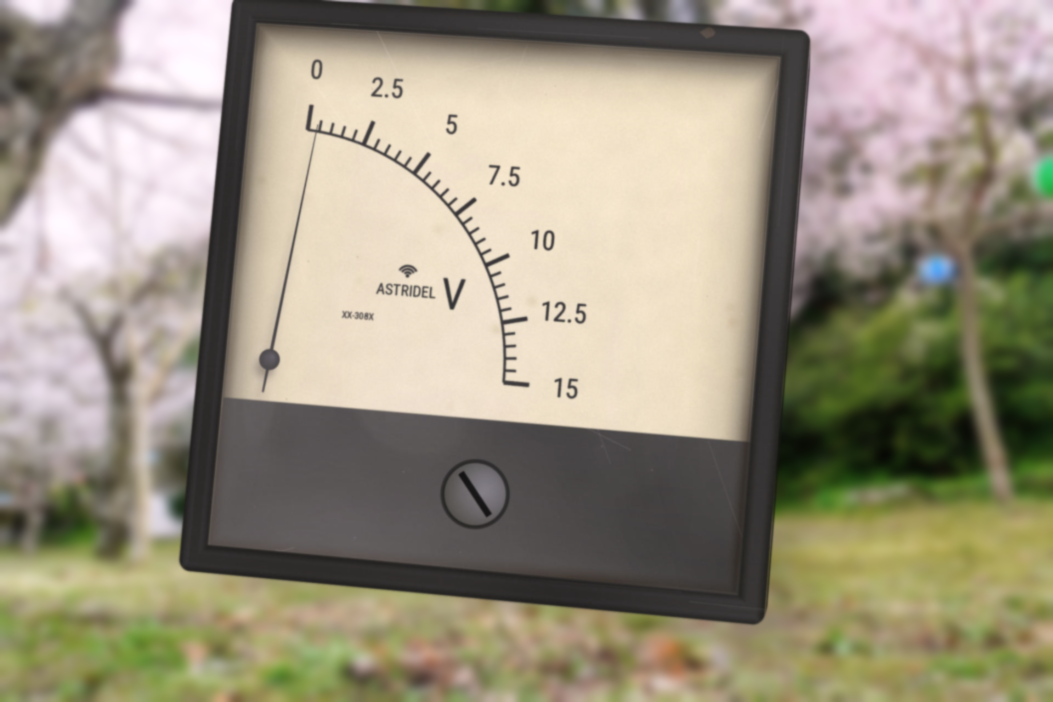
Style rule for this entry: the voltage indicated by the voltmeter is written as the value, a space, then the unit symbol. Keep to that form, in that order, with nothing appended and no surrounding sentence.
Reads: 0.5 V
